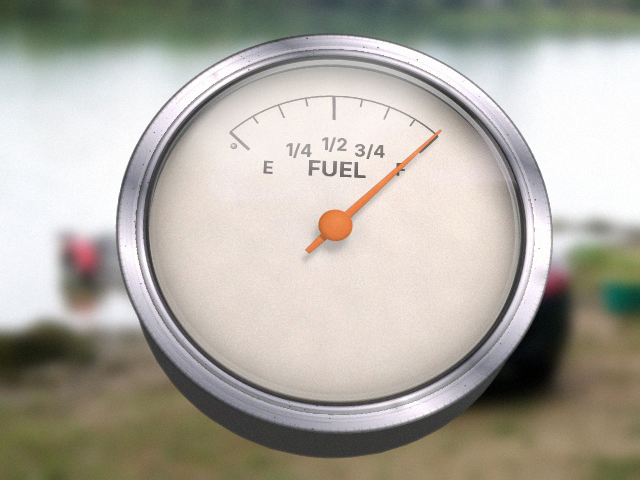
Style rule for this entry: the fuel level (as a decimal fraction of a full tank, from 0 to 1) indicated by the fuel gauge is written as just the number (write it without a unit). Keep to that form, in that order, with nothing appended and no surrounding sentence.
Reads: 1
